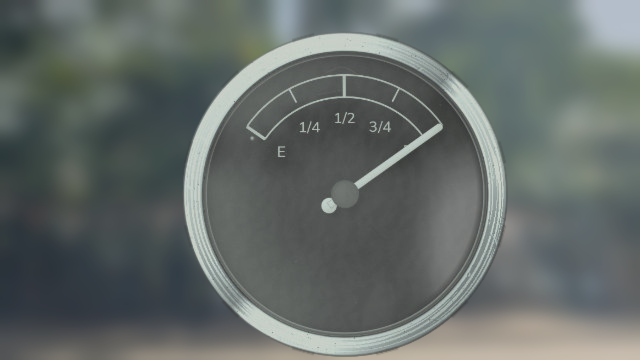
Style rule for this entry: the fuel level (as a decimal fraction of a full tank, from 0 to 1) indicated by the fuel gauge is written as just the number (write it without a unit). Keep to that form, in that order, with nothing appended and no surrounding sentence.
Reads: 1
